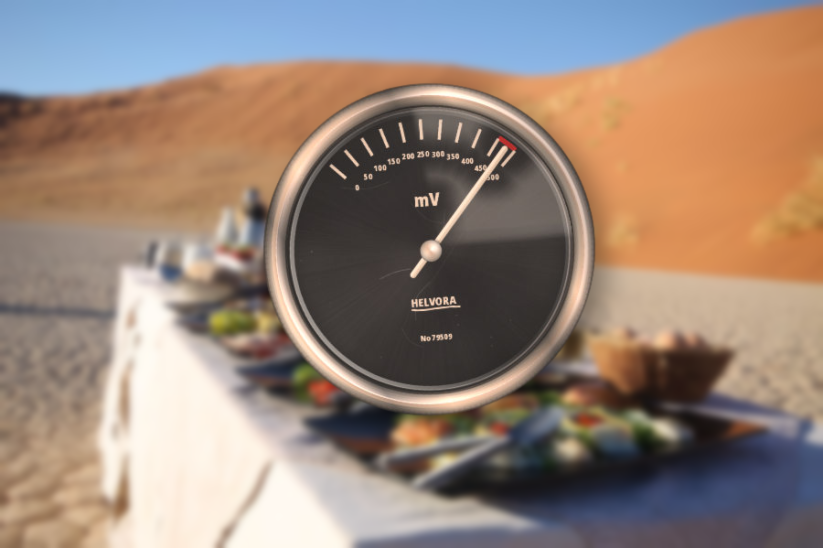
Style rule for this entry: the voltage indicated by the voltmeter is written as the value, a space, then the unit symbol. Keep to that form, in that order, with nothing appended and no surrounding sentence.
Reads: 475 mV
